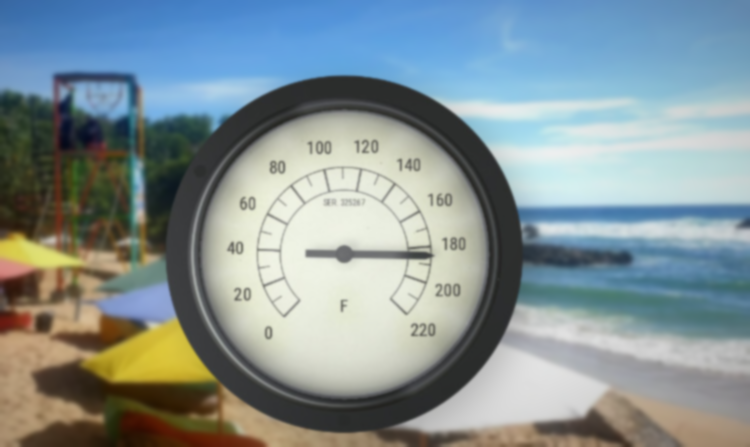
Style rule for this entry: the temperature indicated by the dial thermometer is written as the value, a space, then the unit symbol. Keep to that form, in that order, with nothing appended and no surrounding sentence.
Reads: 185 °F
